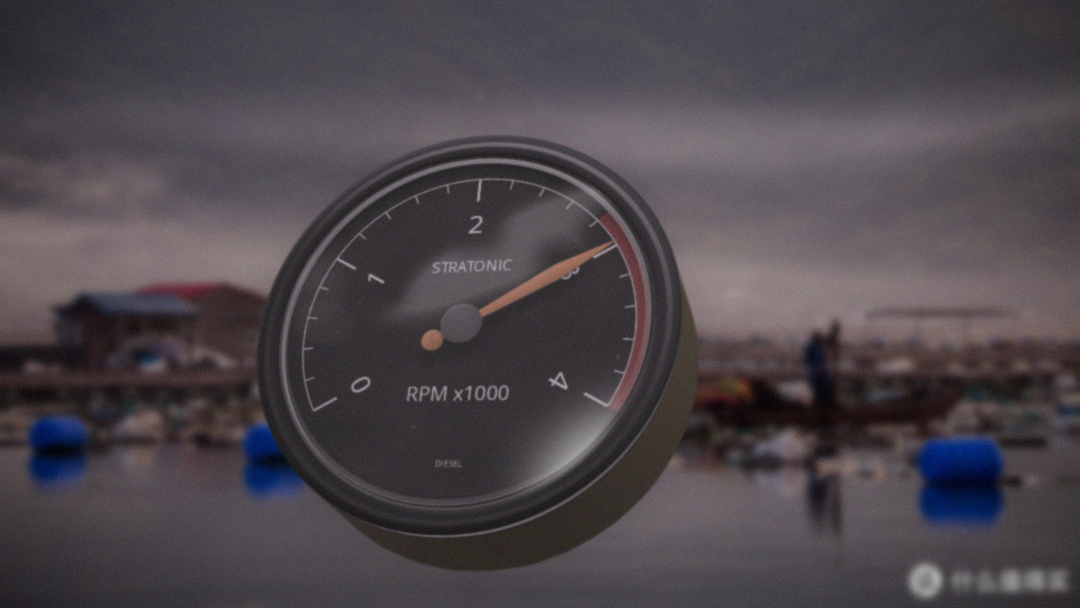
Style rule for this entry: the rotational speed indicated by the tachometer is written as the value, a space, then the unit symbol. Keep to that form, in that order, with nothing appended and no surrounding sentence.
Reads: 3000 rpm
